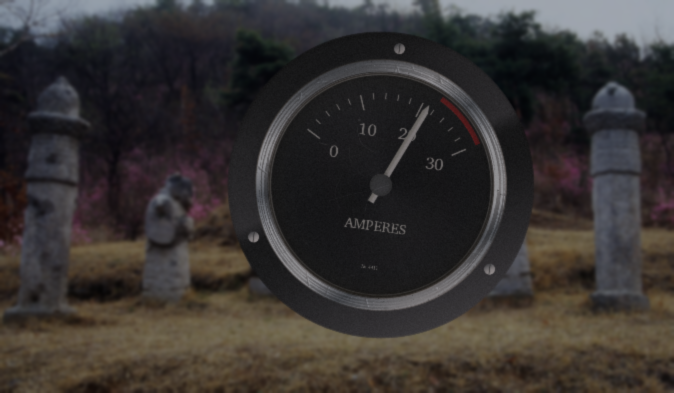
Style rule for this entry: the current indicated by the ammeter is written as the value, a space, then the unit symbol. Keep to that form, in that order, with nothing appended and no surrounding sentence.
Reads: 21 A
